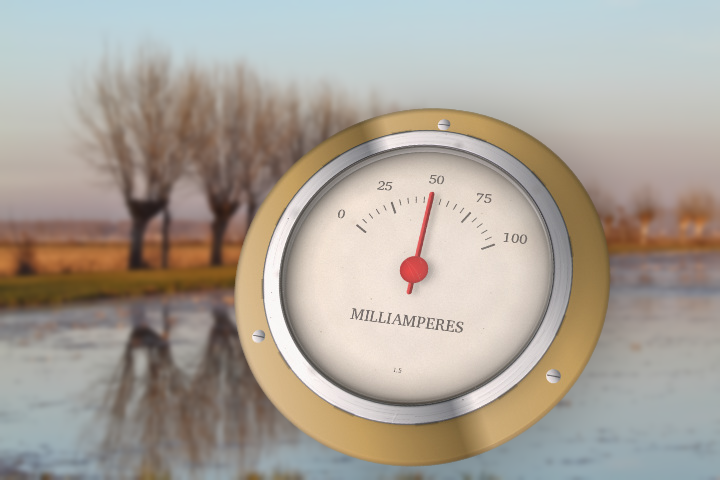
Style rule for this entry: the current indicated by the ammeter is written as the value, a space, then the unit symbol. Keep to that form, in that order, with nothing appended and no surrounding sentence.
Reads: 50 mA
